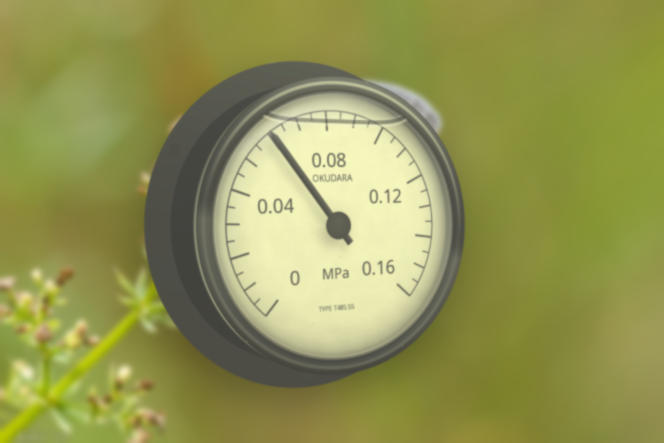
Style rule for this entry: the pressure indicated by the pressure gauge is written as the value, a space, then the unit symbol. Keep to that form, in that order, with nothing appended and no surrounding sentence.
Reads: 0.06 MPa
